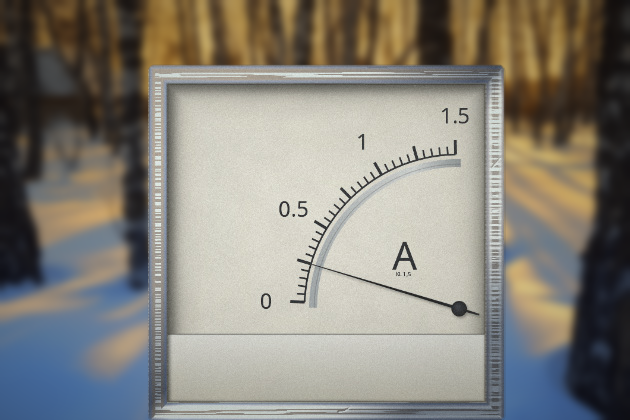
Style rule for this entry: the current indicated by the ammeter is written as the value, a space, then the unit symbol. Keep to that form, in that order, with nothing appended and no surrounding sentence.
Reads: 0.25 A
